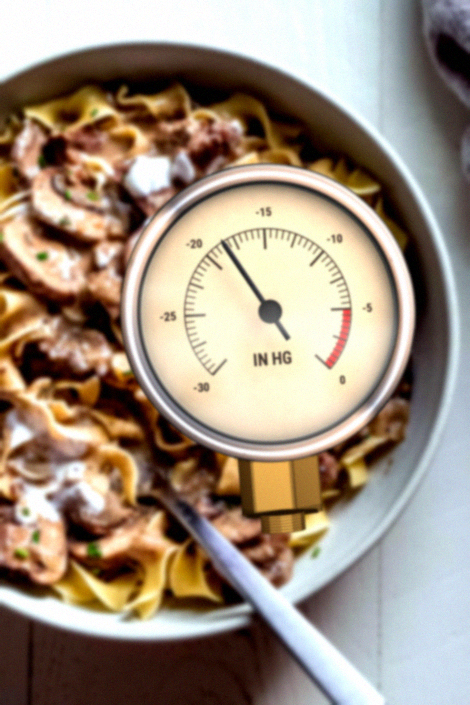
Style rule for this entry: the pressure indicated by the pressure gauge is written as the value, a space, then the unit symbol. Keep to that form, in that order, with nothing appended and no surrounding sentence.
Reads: -18.5 inHg
